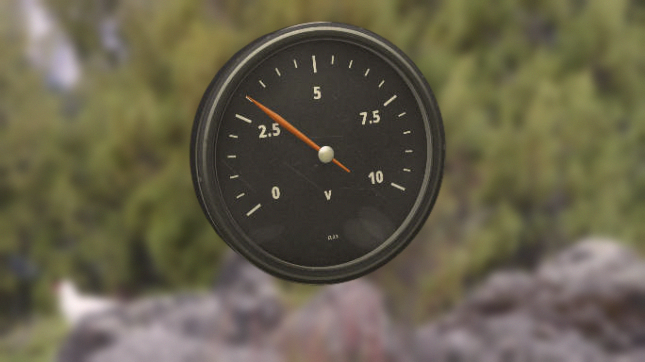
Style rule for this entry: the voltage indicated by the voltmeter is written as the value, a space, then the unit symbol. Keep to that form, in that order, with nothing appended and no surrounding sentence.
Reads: 3 V
